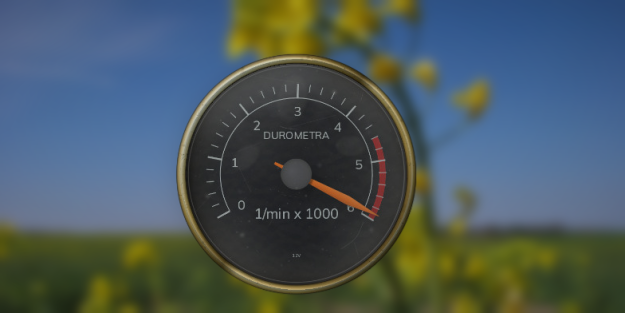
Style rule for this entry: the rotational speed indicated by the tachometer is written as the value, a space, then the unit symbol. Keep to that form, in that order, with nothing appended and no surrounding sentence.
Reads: 5900 rpm
